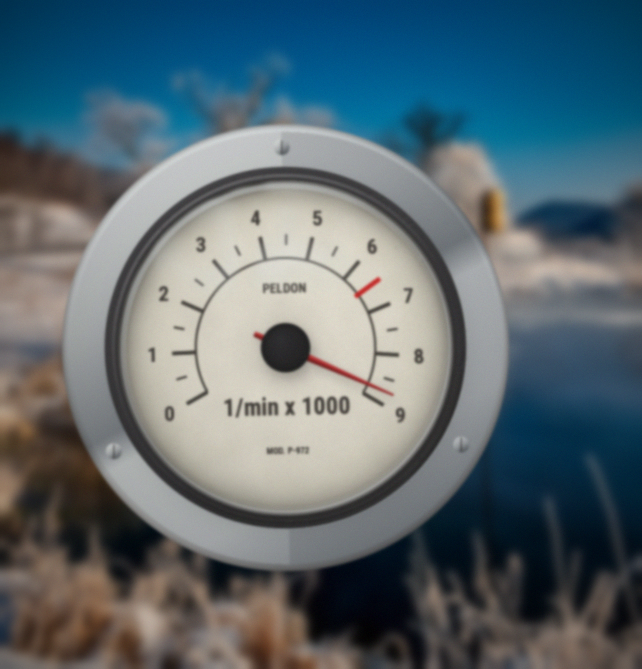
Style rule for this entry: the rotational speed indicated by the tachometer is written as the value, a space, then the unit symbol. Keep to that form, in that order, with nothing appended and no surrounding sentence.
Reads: 8750 rpm
